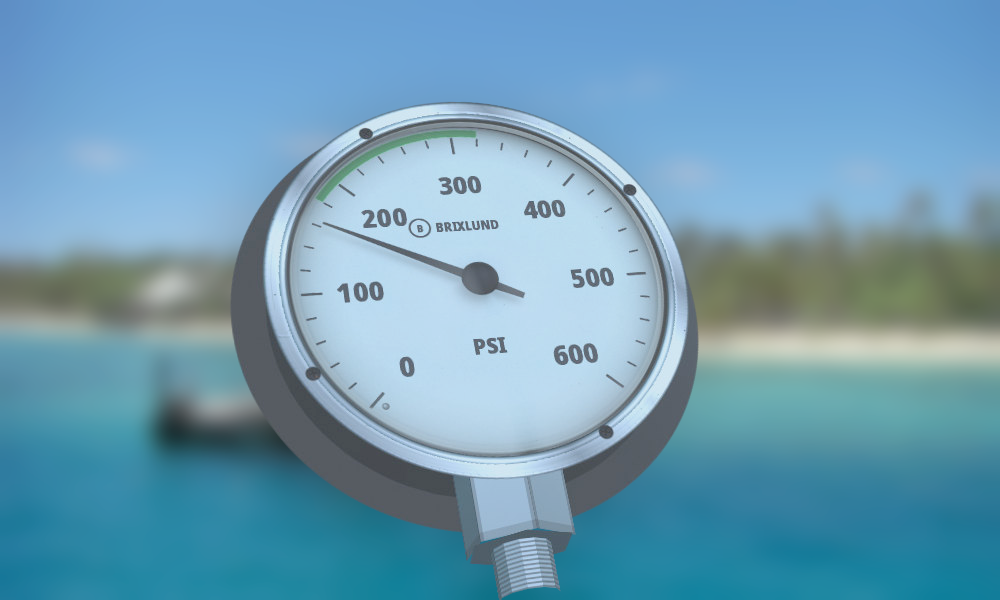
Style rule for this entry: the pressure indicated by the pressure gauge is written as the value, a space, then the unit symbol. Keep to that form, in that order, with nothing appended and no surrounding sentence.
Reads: 160 psi
